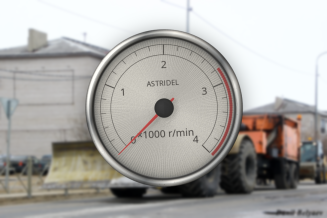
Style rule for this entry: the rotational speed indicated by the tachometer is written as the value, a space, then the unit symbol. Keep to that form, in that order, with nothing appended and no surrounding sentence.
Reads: 0 rpm
